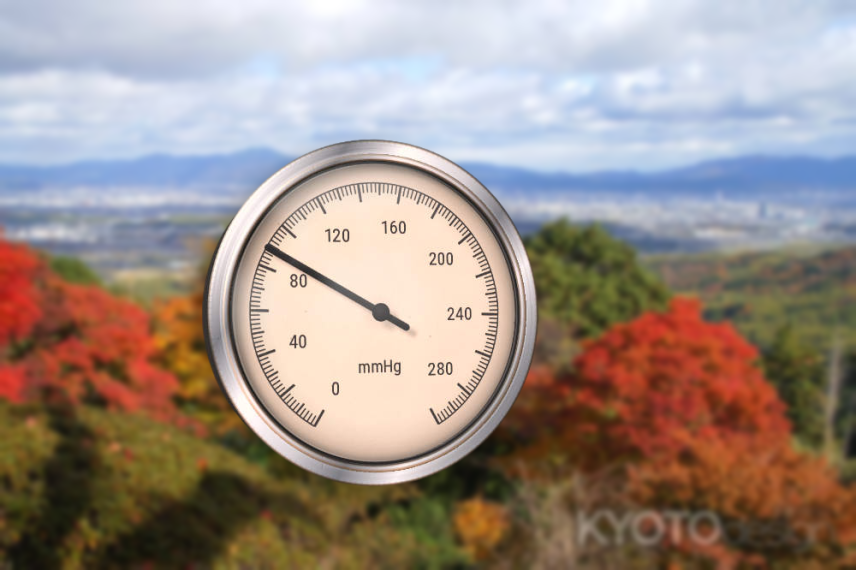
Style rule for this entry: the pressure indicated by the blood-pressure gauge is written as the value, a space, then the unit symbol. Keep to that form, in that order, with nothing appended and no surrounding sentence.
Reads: 88 mmHg
